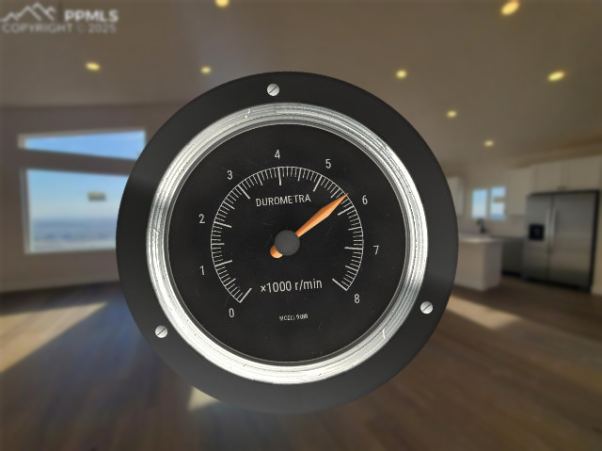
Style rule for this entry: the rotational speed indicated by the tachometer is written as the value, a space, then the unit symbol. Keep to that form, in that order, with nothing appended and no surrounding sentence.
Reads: 5700 rpm
